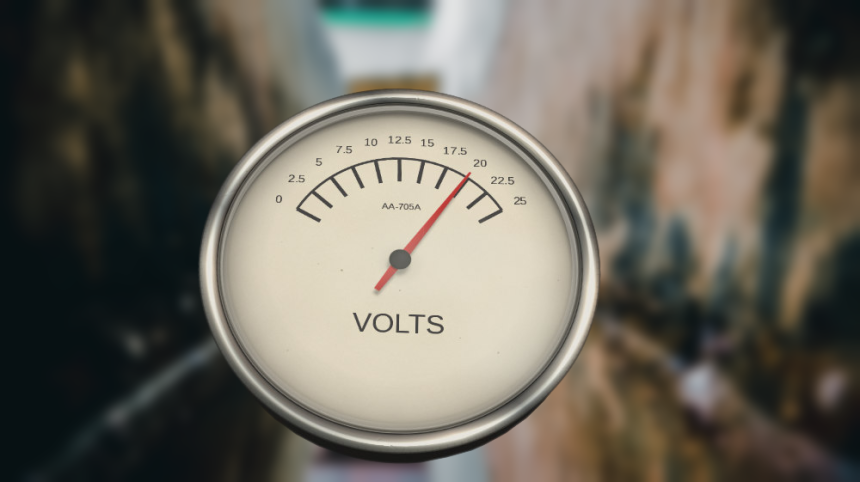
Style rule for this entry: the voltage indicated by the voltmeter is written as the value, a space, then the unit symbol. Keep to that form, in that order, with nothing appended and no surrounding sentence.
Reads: 20 V
